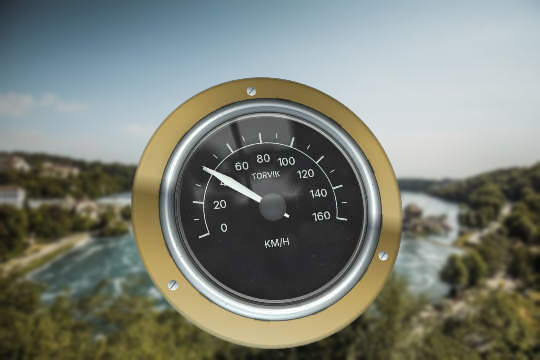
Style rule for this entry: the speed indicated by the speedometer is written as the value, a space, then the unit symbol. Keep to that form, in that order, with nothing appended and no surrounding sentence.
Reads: 40 km/h
